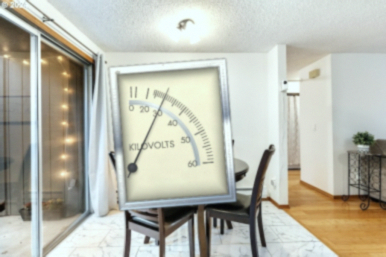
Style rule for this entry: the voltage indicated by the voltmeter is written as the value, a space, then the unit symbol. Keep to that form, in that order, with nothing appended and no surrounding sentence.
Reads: 30 kV
